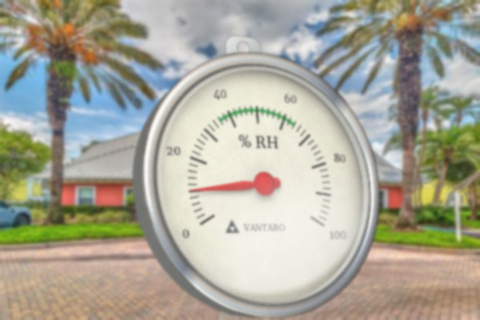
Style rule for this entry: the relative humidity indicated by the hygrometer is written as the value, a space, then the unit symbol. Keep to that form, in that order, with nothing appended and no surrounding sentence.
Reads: 10 %
